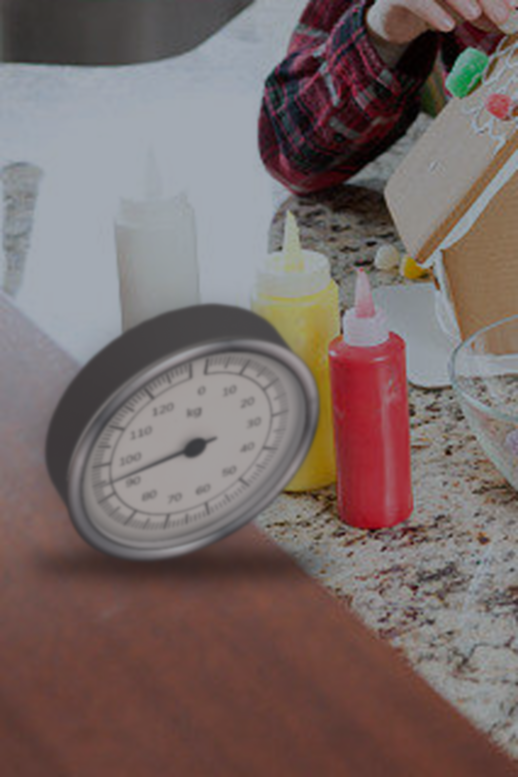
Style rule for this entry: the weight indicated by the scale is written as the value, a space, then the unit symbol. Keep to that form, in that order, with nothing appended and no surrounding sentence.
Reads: 95 kg
